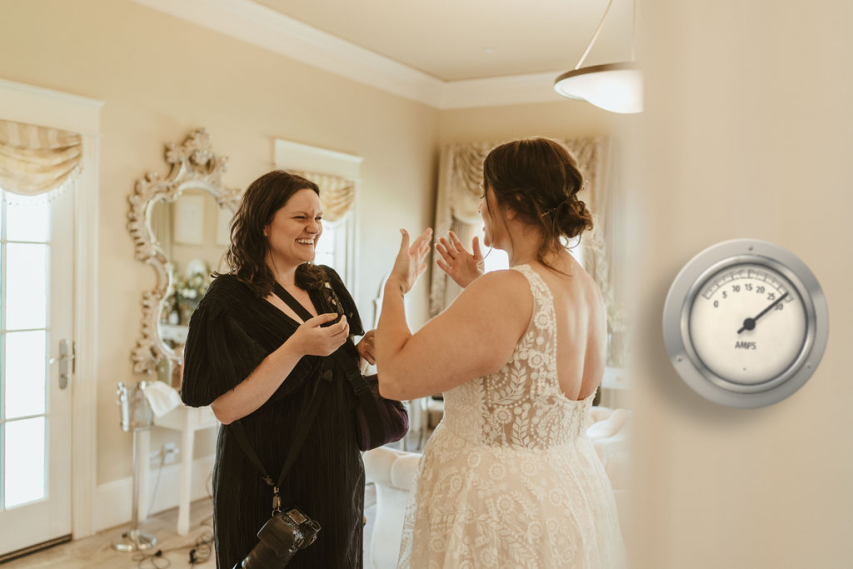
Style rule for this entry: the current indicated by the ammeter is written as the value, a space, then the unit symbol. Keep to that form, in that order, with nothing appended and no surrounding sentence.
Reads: 27.5 A
